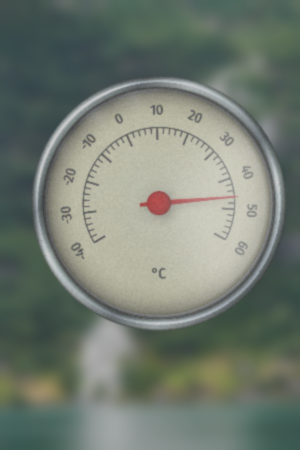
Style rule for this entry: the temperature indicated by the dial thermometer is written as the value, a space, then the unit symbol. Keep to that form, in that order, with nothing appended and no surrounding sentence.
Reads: 46 °C
